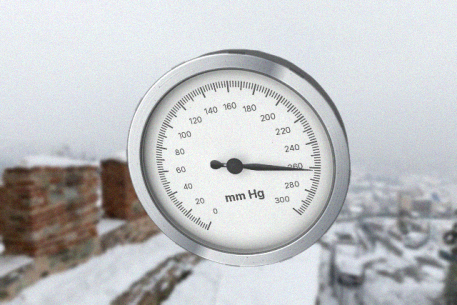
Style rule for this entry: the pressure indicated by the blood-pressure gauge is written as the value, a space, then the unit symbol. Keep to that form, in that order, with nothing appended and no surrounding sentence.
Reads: 260 mmHg
